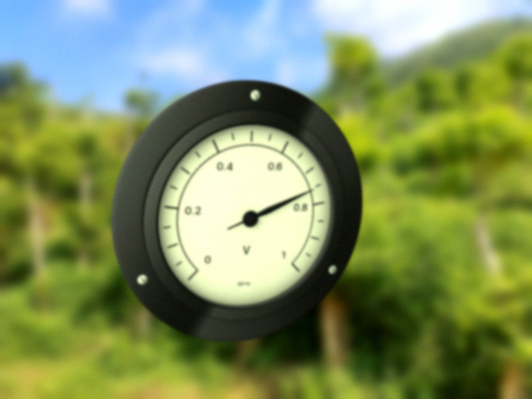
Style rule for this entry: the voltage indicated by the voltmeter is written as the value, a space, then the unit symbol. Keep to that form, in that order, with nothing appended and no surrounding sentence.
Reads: 0.75 V
